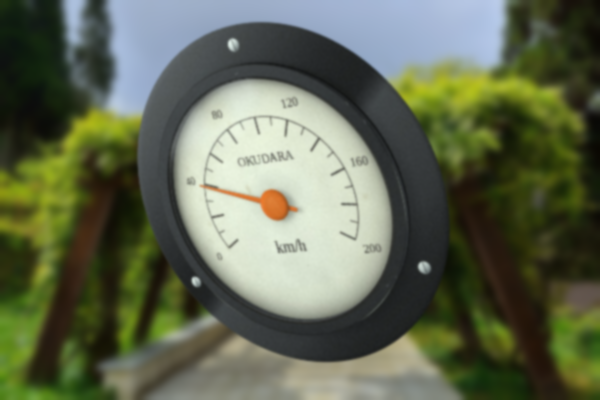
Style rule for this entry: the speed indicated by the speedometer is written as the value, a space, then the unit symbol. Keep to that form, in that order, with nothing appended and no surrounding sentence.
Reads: 40 km/h
